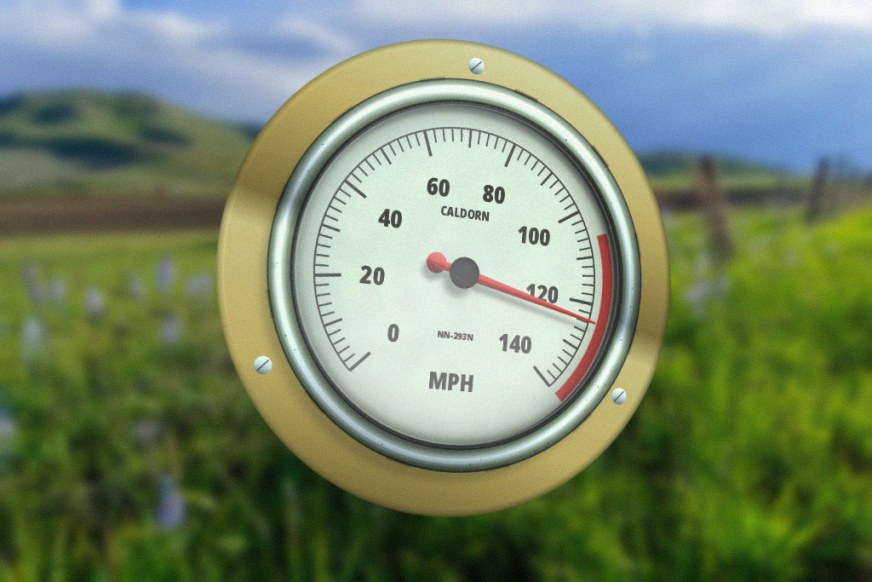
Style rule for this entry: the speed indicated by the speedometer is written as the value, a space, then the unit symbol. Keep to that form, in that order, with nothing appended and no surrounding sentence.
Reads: 124 mph
